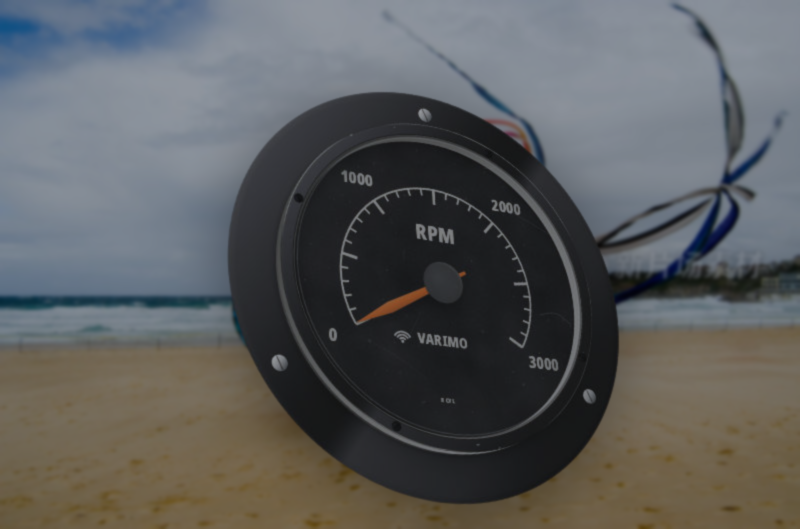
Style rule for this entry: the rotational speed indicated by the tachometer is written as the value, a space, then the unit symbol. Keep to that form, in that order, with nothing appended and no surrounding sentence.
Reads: 0 rpm
